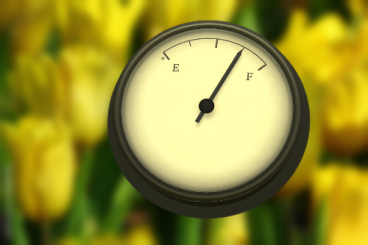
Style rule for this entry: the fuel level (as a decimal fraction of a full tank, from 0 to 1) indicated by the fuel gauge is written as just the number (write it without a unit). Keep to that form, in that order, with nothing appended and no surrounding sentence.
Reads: 0.75
